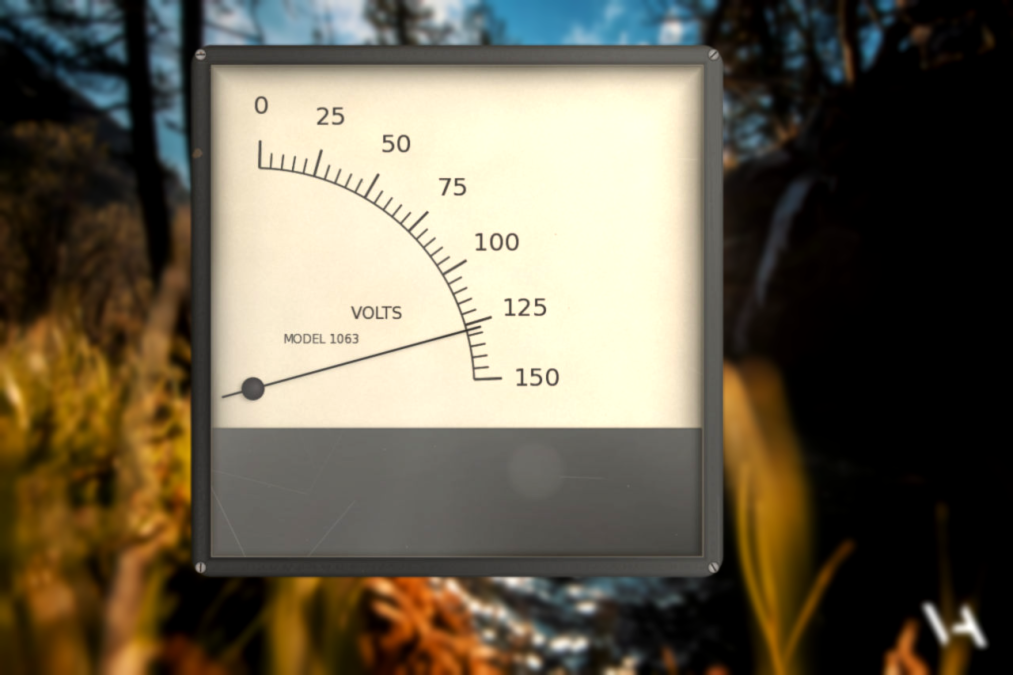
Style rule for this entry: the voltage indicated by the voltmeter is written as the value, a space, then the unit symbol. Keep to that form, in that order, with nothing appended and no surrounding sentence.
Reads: 127.5 V
